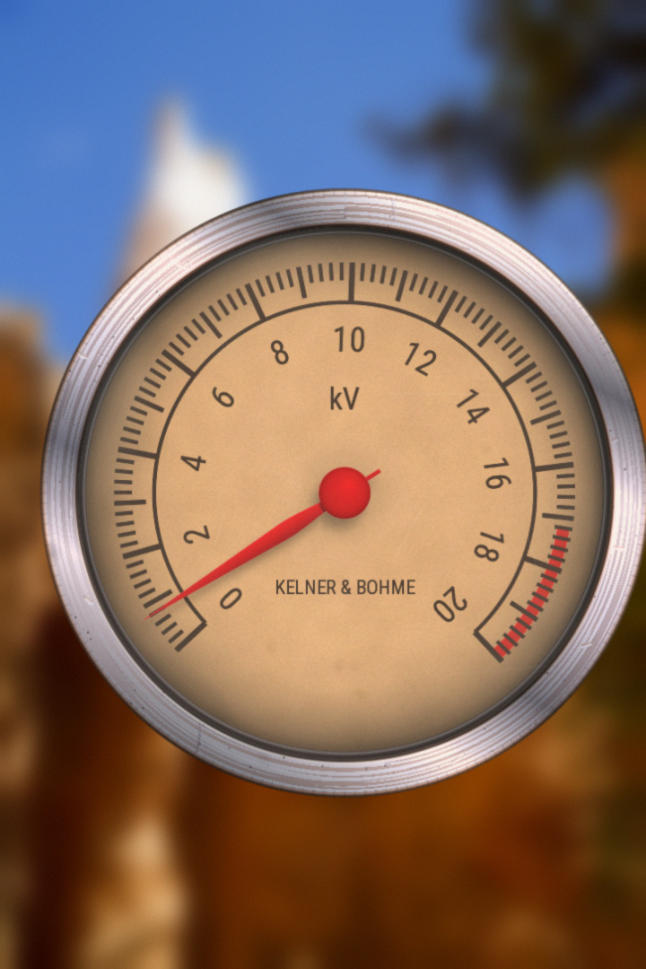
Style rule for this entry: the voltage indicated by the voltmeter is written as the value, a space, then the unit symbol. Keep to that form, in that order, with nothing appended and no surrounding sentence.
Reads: 0.8 kV
